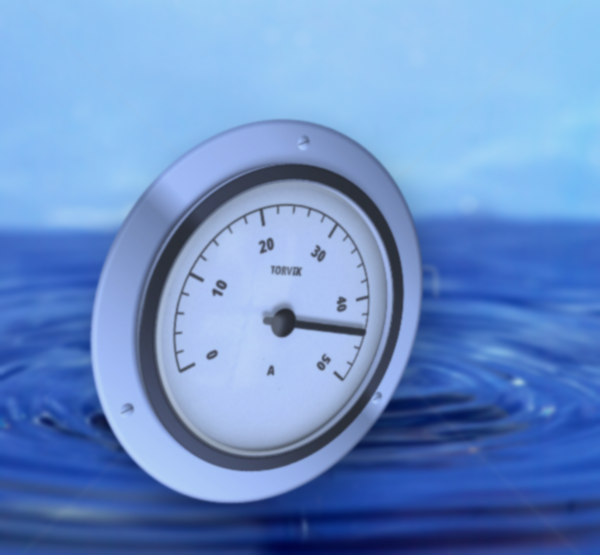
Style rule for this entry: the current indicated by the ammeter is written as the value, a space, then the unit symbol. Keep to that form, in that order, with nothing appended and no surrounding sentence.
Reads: 44 A
